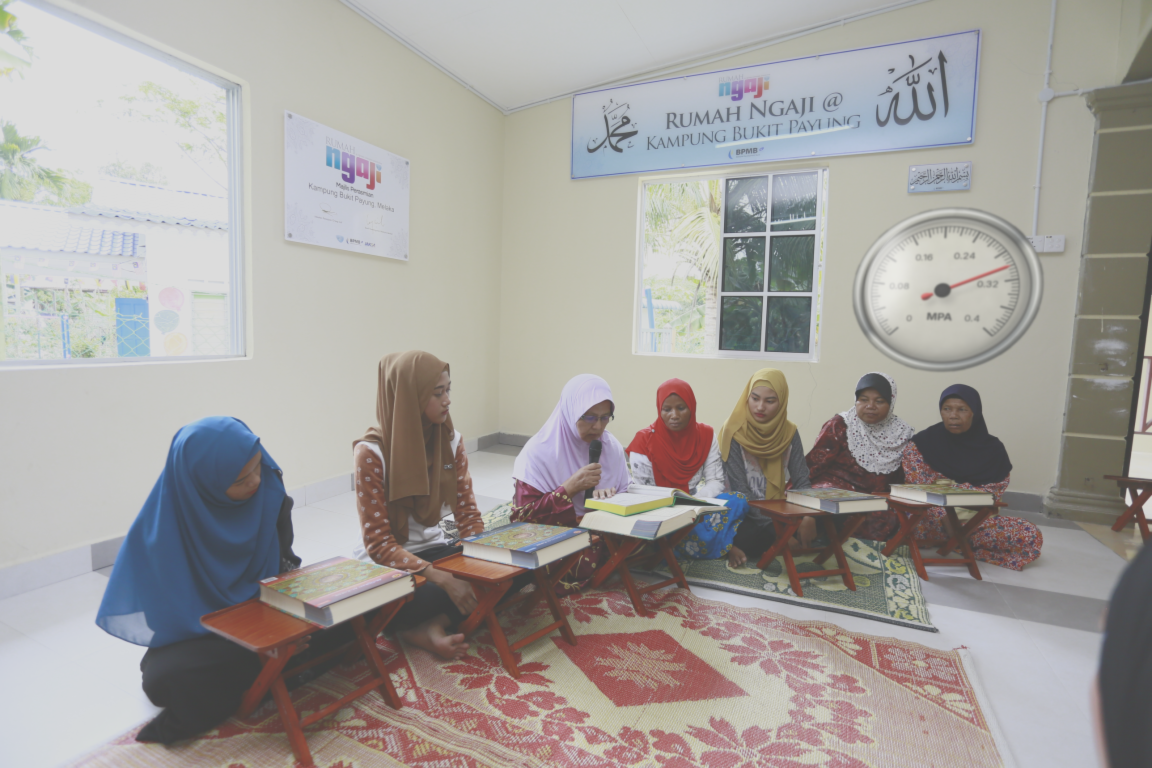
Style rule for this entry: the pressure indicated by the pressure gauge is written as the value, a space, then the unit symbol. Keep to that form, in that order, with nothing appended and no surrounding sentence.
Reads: 0.3 MPa
